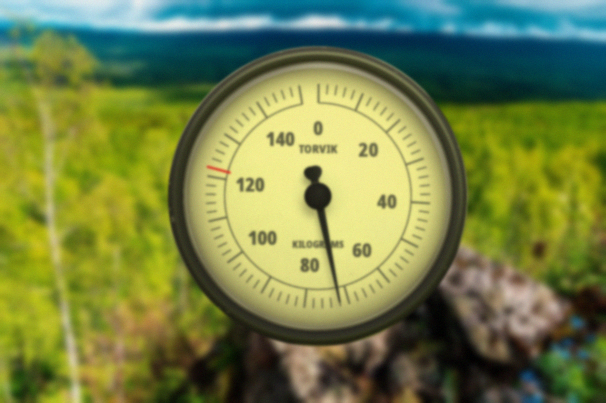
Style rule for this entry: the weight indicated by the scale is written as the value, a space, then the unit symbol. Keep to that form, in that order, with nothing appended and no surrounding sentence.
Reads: 72 kg
